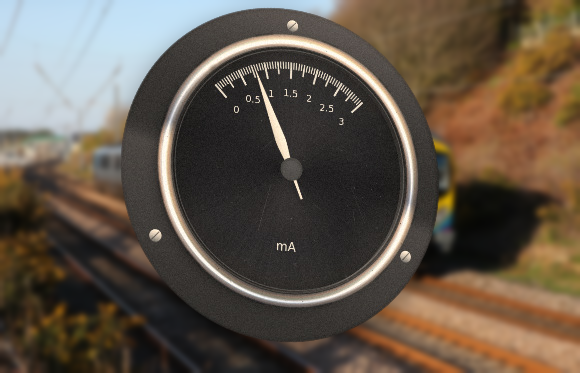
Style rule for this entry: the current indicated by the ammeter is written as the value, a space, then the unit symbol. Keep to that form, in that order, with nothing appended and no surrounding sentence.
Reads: 0.75 mA
